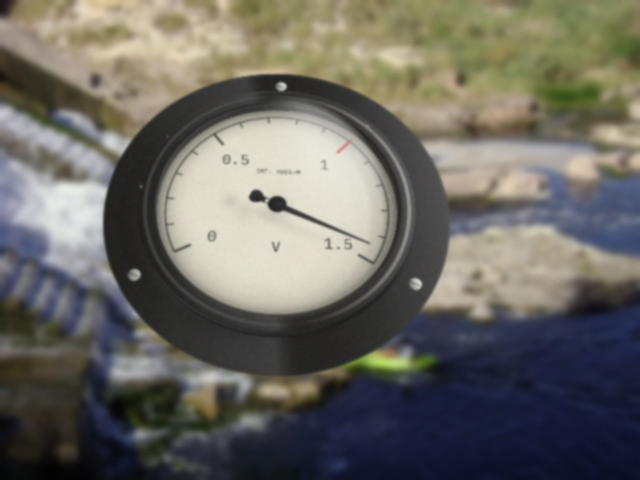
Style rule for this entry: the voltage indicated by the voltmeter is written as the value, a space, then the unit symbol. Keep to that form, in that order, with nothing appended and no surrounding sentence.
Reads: 1.45 V
